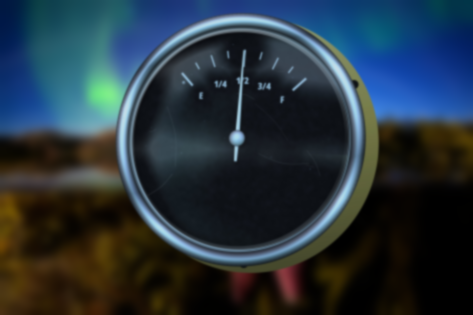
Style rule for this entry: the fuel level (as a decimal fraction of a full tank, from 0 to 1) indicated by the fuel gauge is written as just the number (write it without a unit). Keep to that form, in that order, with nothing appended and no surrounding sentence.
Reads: 0.5
